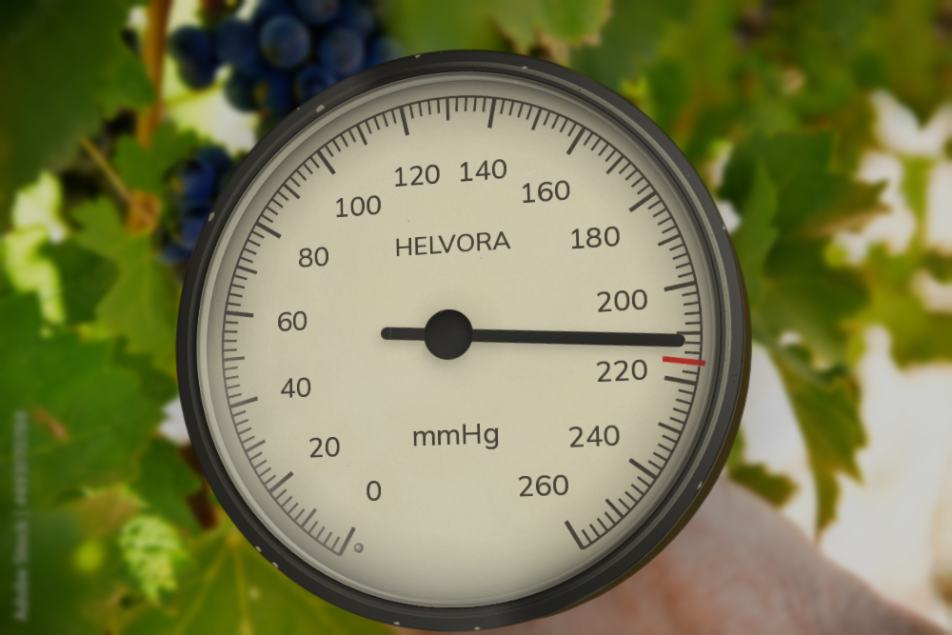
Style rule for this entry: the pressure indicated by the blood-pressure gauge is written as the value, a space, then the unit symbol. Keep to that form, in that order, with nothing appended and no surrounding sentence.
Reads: 212 mmHg
